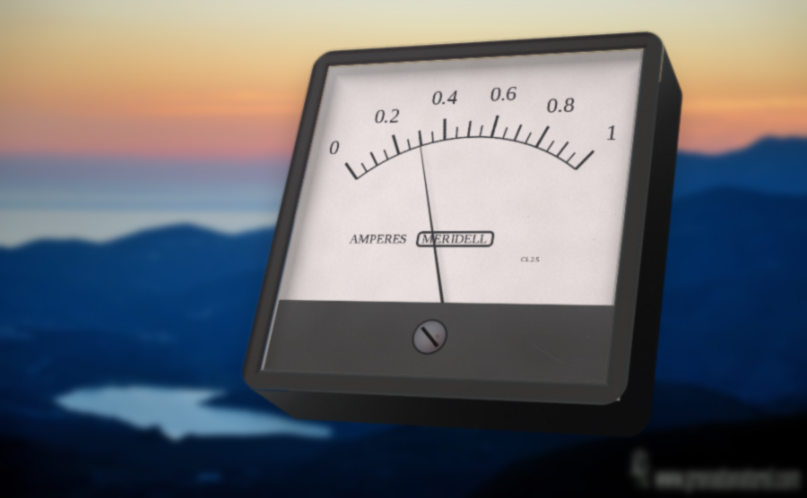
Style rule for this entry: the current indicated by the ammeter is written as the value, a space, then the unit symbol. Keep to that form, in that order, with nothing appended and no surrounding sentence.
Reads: 0.3 A
